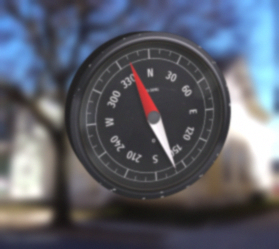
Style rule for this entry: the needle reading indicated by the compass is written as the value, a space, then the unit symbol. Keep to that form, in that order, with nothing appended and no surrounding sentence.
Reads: 340 °
